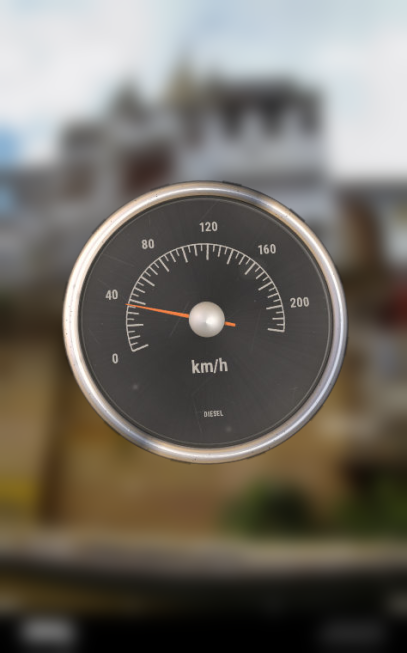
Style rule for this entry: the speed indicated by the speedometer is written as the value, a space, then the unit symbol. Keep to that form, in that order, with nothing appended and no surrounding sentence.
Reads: 35 km/h
